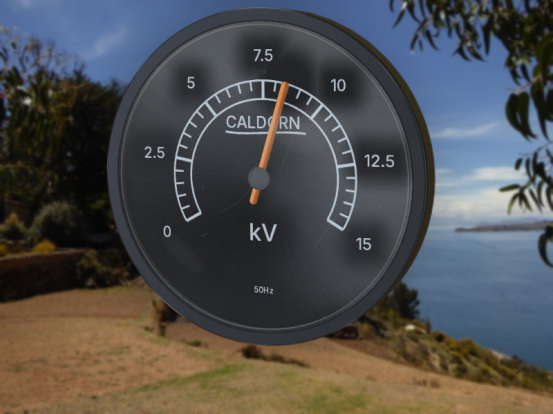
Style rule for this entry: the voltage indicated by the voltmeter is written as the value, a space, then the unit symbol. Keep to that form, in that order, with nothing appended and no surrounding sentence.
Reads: 8.5 kV
